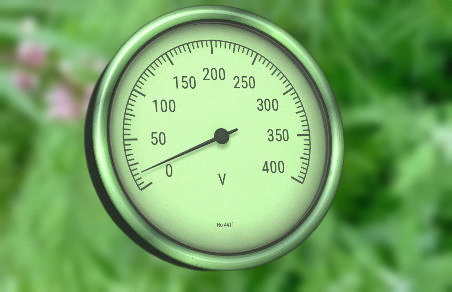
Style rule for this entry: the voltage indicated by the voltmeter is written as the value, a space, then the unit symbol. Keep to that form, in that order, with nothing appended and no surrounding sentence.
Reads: 15 V
